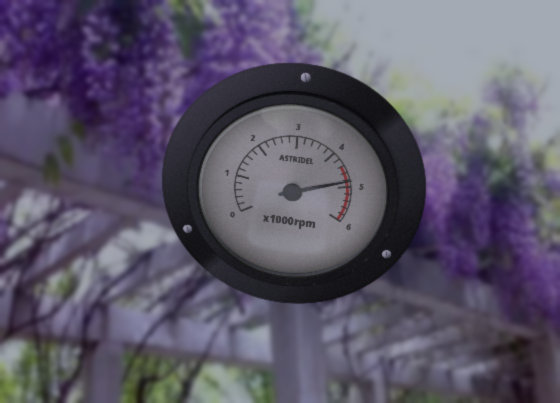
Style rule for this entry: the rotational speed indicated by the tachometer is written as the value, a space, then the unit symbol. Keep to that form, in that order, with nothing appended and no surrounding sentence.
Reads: 4800 rpm
